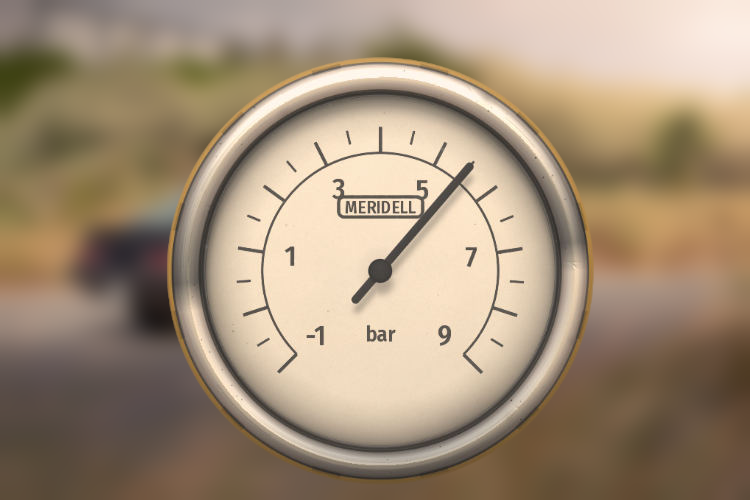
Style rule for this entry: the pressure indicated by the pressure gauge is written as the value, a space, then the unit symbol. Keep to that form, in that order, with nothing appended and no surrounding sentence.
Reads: 5.5 bar
